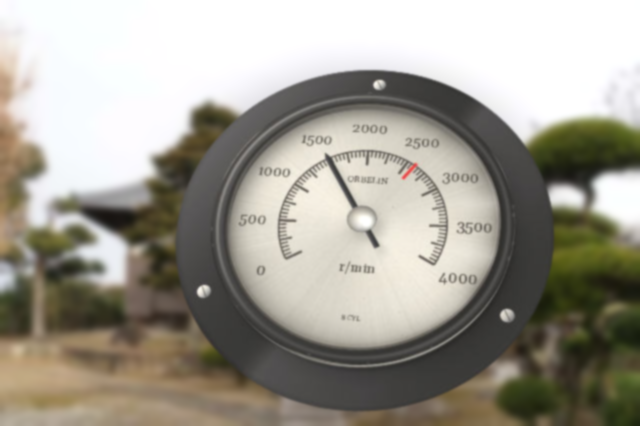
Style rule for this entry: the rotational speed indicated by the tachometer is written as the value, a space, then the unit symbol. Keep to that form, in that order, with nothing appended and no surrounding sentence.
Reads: 1500 rpm
